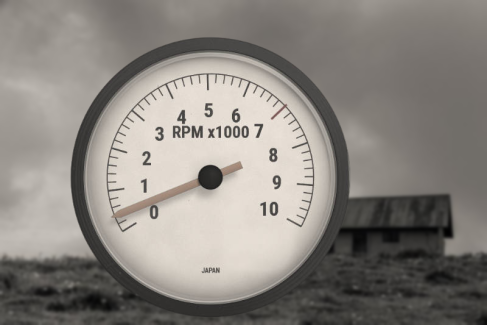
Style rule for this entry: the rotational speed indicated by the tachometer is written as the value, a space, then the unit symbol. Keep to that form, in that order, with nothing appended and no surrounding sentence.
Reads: 400 rpm
